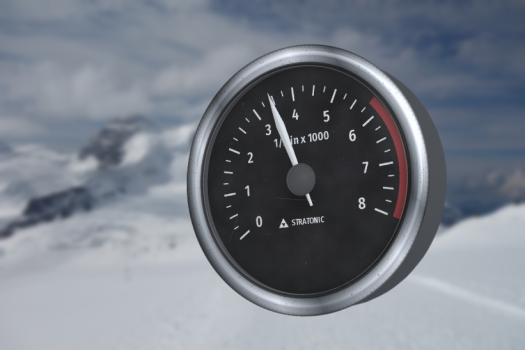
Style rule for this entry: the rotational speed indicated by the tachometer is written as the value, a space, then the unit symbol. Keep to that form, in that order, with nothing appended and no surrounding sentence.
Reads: 3500 rpm
